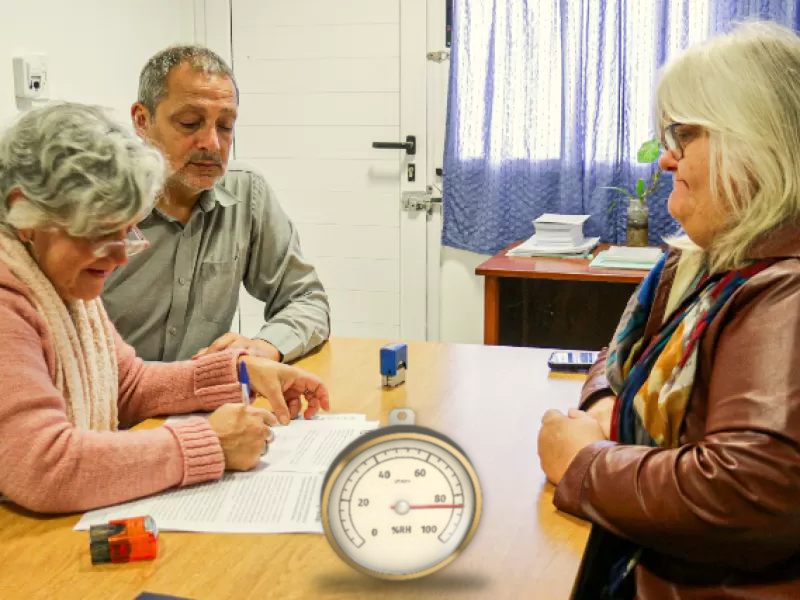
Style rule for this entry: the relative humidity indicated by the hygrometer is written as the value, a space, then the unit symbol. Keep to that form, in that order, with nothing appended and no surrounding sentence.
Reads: 84 %
